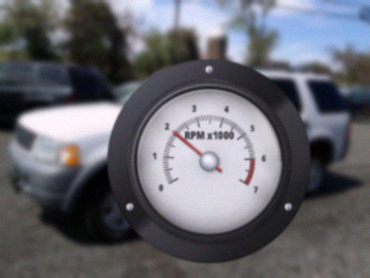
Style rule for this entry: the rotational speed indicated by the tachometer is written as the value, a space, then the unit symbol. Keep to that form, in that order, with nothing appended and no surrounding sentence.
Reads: 2000 rpm
